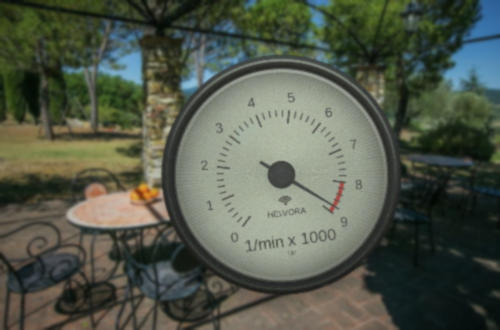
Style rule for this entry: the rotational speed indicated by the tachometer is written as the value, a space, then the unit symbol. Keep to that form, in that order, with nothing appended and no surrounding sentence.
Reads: 8800 rpm
